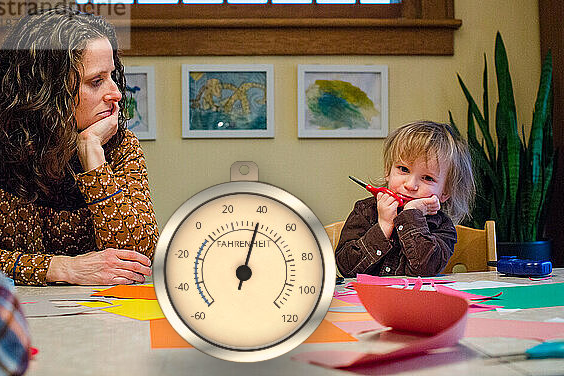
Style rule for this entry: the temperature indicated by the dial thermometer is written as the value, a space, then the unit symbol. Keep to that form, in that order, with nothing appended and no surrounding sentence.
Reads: 40 °F
